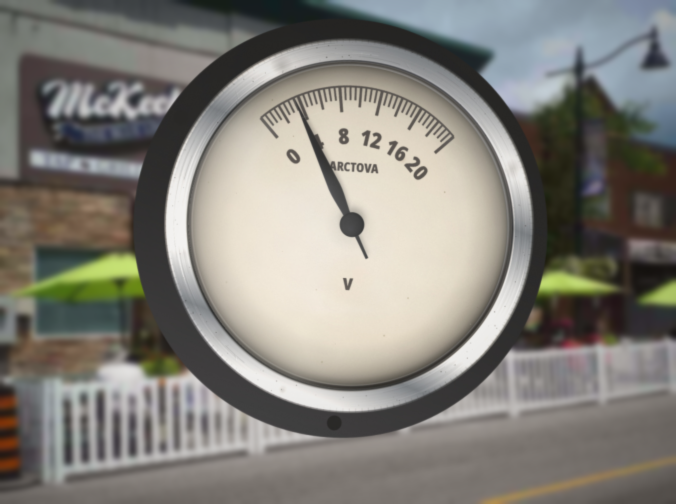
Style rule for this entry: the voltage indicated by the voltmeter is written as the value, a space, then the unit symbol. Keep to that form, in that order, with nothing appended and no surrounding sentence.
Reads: 3.5 V
